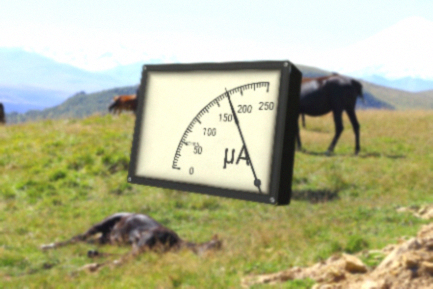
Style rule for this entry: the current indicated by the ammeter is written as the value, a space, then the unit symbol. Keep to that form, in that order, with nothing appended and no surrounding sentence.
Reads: 175 µA
